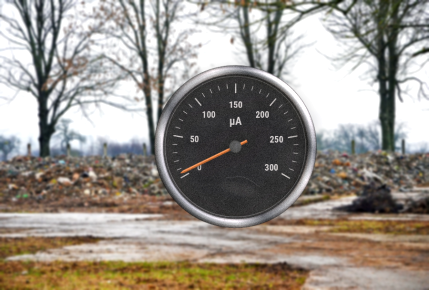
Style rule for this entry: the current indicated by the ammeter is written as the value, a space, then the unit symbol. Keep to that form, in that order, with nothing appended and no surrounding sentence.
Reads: 5 µA
